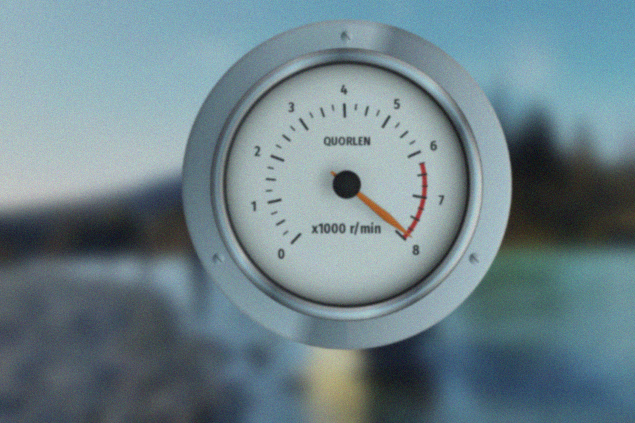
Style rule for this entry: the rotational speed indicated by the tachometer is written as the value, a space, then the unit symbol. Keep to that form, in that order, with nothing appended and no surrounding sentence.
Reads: 7875 rpm
